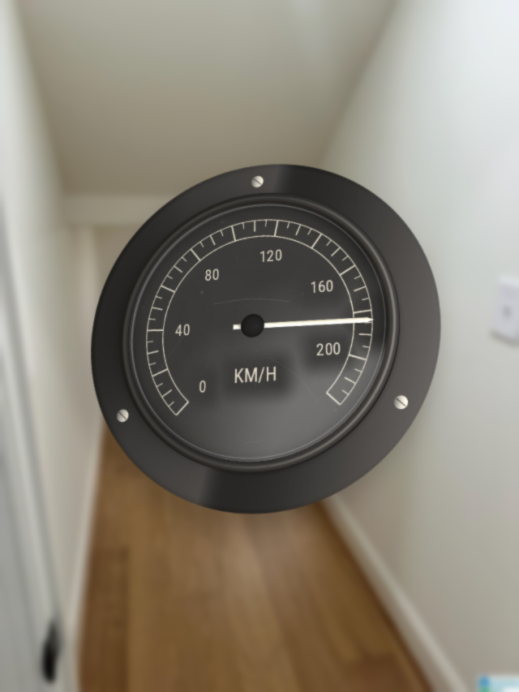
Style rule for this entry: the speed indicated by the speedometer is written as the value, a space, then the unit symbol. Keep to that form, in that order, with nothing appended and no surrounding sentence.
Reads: 185 km/h
